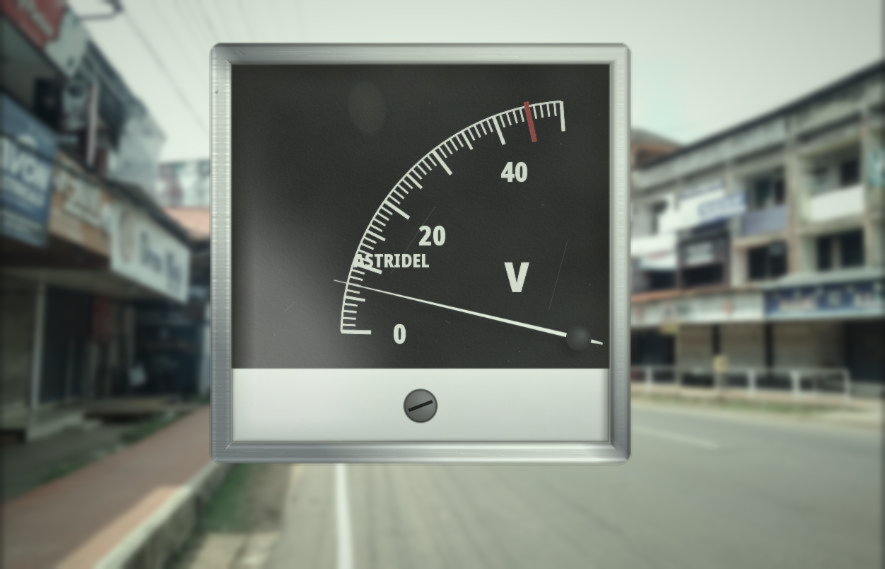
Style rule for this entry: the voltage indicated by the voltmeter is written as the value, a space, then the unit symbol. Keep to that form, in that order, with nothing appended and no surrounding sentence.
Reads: 7 V
